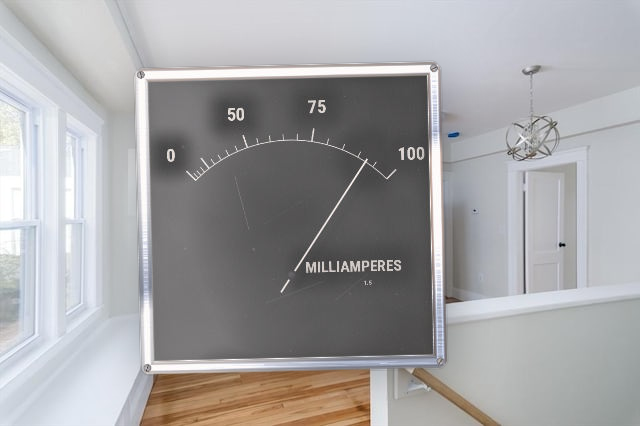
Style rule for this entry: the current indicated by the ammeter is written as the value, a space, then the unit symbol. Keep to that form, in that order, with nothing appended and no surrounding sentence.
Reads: 92.5 mA
